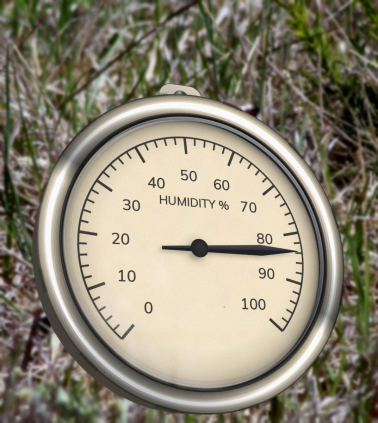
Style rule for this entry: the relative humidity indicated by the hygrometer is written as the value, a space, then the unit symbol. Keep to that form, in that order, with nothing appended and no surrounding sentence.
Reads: 84 %
